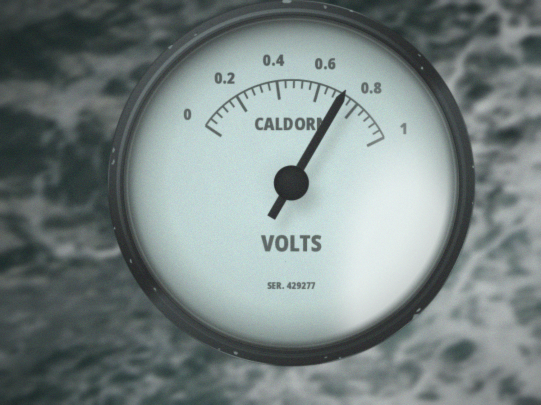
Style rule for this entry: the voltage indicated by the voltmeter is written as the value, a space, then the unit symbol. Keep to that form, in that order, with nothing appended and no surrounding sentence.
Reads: 0.72 V
